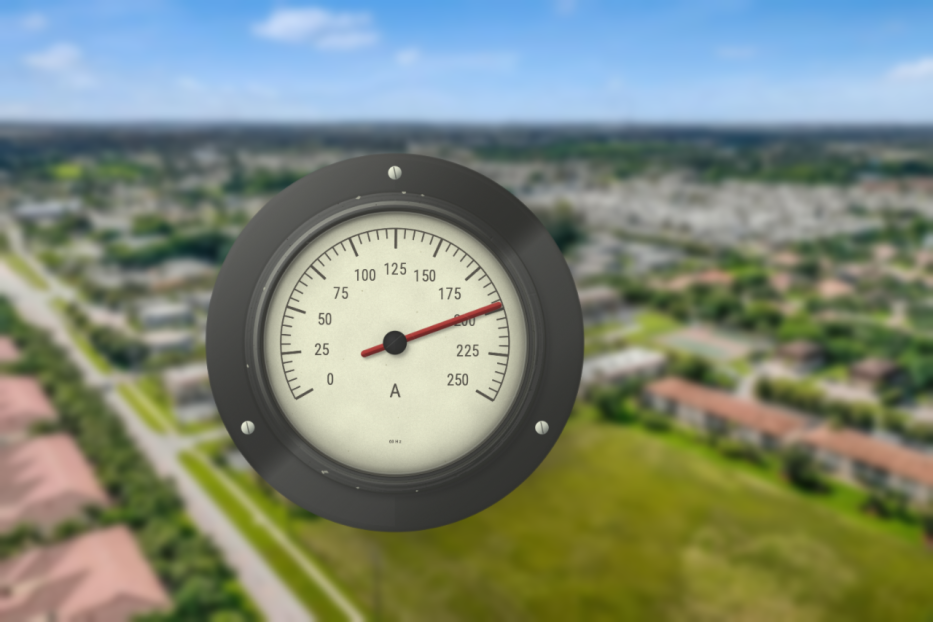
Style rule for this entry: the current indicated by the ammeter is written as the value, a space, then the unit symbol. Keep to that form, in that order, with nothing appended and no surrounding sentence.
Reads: 197.5 A
